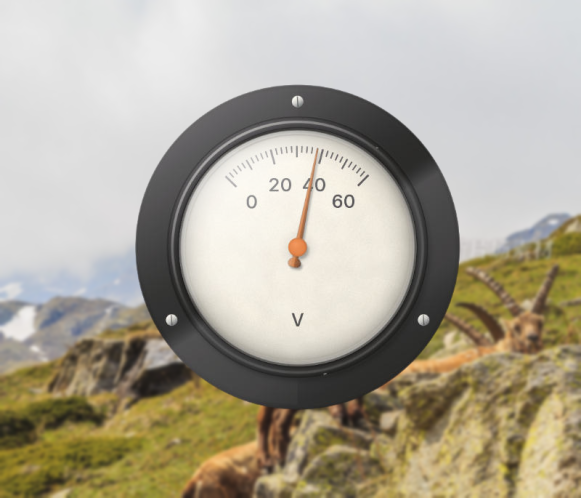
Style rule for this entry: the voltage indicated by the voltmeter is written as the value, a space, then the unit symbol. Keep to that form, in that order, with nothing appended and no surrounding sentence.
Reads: 38 V
